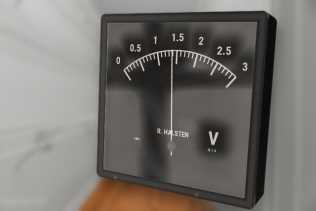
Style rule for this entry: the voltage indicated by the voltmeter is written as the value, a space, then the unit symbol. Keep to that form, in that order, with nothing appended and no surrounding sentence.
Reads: 1.4 V
